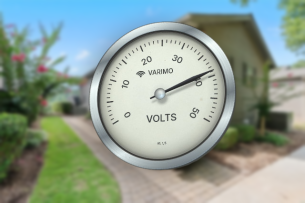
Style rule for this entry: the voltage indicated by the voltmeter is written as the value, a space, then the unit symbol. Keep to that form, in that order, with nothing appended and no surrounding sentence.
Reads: 39 V
